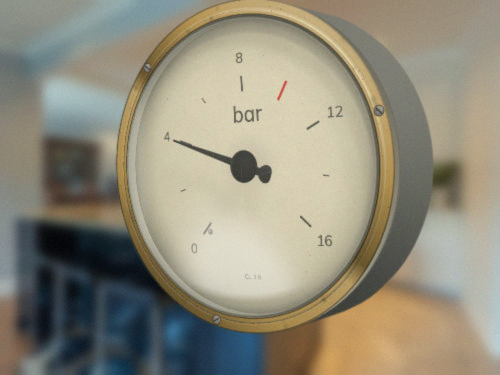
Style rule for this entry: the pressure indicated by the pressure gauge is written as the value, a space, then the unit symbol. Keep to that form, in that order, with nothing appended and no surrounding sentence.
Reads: 4 bar
